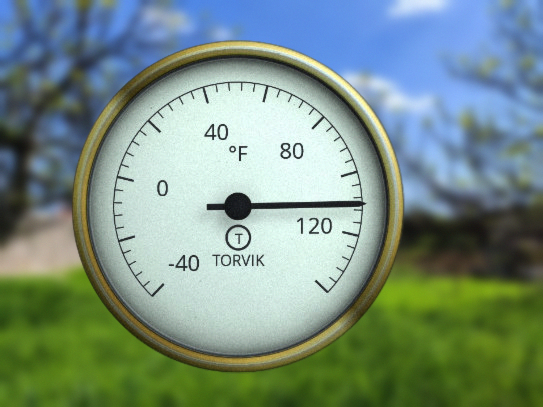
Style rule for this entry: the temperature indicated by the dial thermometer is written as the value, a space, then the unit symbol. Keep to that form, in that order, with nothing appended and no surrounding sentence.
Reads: 110 °F
